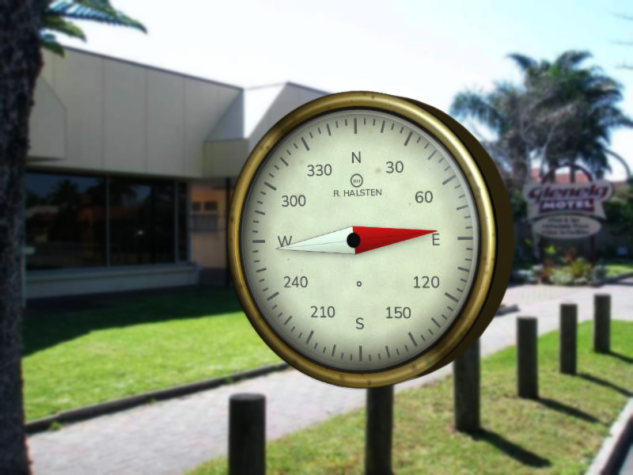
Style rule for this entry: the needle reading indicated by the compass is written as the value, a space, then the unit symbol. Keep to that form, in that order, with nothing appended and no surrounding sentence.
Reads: 85 °
